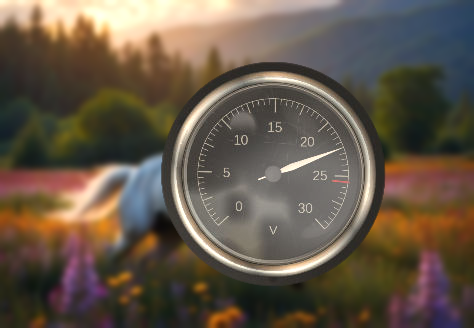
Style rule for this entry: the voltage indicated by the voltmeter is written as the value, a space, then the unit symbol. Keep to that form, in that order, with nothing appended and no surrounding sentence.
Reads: 22.5 V
